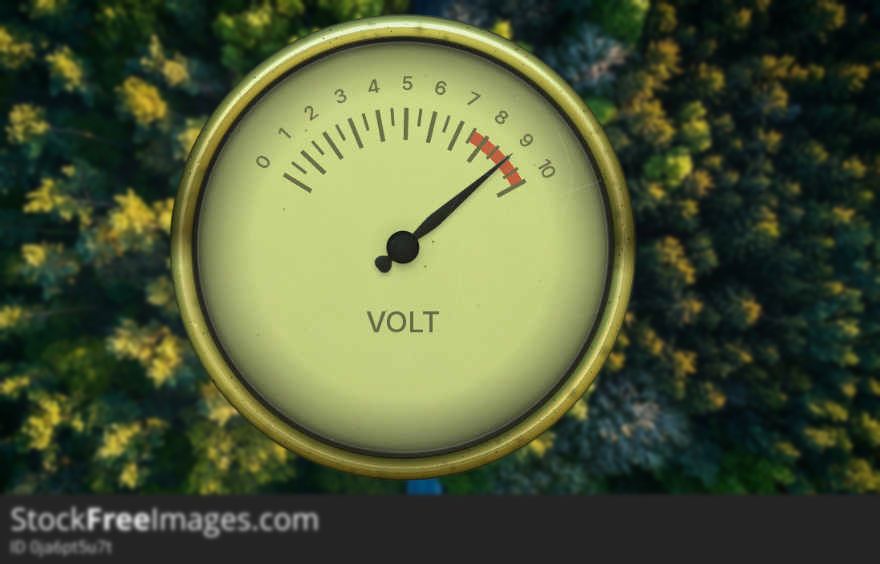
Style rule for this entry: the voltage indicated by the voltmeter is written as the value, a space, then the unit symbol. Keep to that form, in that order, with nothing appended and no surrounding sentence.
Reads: 9 V
